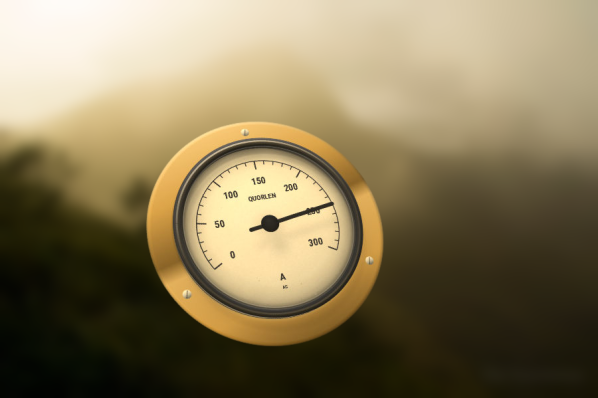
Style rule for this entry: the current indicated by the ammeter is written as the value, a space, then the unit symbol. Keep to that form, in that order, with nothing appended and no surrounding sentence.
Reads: 250 A
